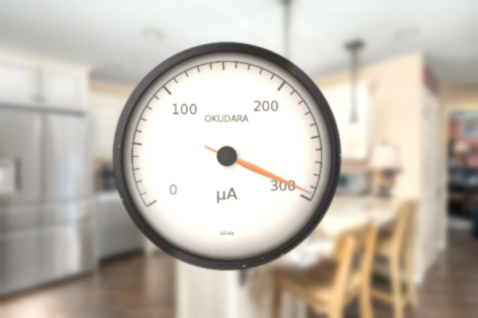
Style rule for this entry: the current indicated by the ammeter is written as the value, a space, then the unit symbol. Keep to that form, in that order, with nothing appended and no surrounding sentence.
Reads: 295 µA
